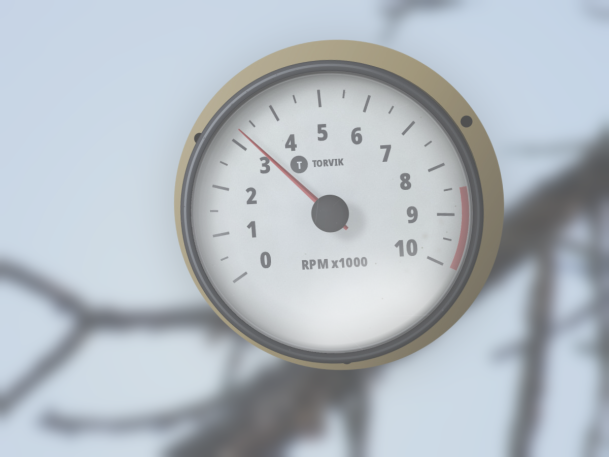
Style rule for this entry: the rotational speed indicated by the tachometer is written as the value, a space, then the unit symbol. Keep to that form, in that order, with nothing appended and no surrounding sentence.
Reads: 3250 rpm
